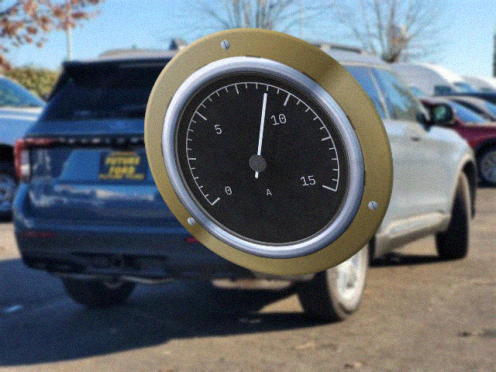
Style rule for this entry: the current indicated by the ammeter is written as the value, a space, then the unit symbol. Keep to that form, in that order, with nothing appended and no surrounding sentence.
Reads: 9 A
